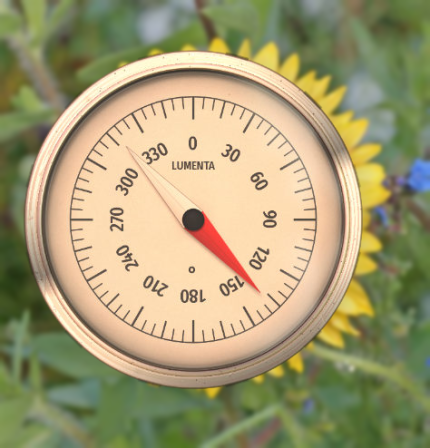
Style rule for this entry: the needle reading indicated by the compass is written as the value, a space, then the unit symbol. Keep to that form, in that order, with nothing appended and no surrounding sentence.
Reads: 137.5 °
